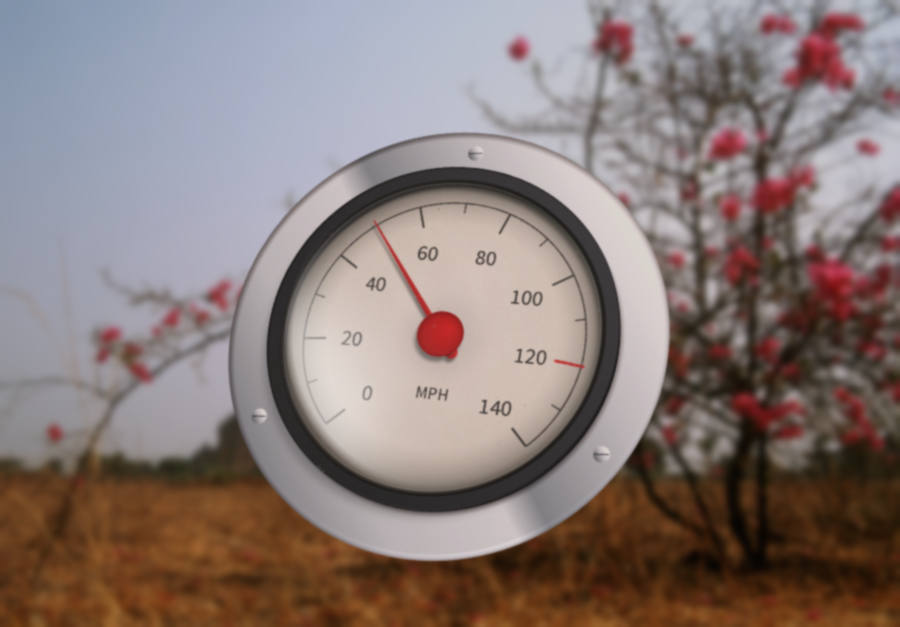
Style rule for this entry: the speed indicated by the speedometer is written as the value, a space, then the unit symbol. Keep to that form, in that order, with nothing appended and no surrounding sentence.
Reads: 50 mph
